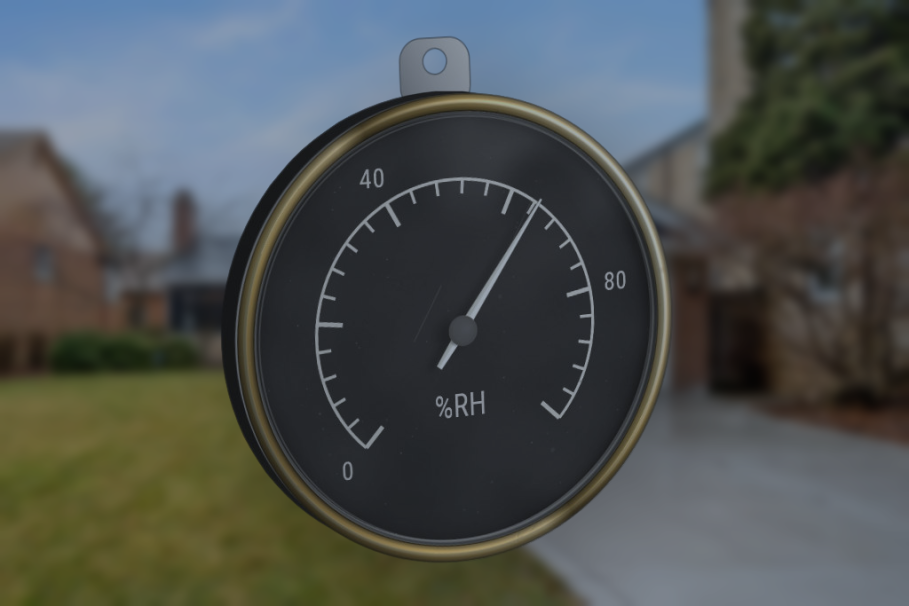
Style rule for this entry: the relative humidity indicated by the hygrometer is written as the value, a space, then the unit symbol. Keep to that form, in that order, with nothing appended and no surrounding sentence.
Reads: 64 %
